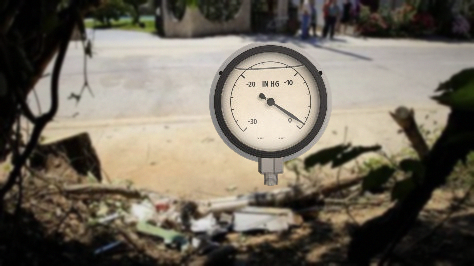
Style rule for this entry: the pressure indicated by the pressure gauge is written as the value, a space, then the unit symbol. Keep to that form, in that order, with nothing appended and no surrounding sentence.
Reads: -1 inHg
